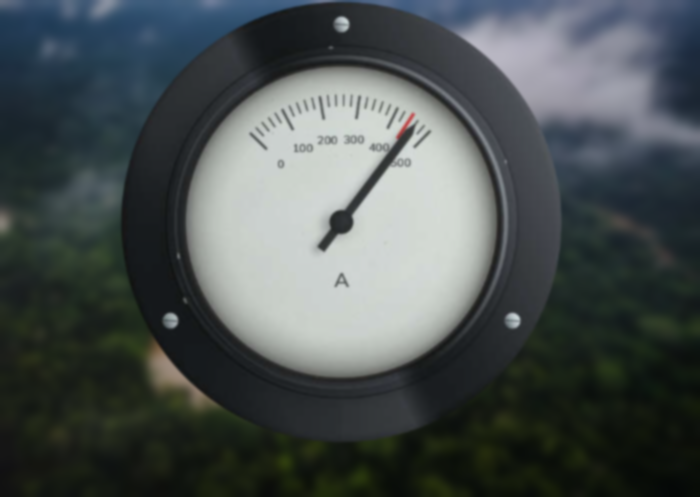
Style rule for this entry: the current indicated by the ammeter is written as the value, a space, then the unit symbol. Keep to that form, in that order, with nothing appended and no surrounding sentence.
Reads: 460 A
